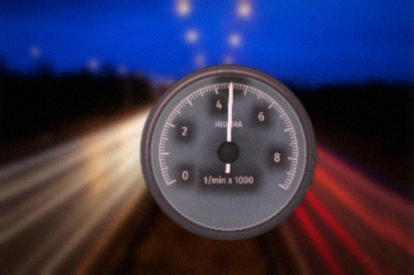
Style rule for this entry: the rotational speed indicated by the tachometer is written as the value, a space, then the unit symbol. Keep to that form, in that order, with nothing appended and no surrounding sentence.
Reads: 4500 rpm
